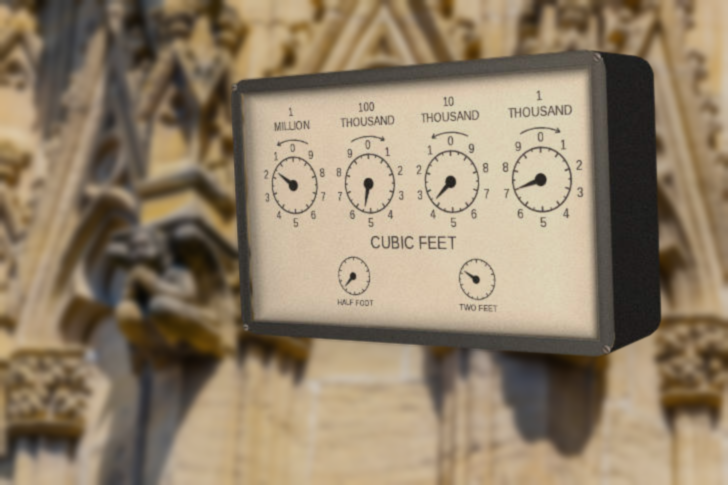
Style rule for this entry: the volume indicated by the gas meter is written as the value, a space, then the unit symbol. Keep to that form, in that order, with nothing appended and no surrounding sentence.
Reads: 153700 ft³
